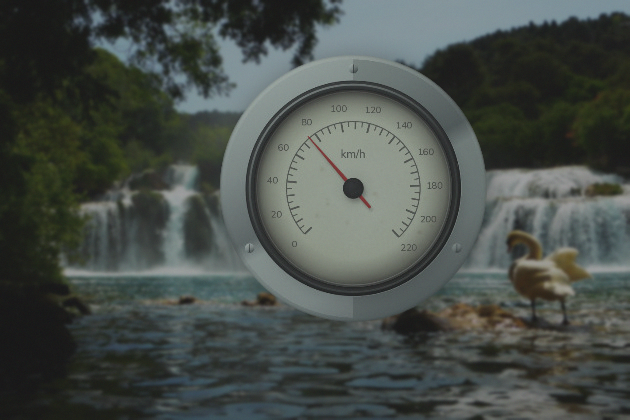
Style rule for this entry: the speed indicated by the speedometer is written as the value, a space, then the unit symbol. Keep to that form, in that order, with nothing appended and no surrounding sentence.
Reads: 75 km/h
